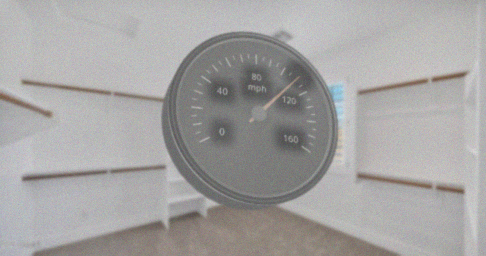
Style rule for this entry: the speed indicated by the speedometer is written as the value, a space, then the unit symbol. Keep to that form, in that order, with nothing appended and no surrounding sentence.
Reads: 110 mph
